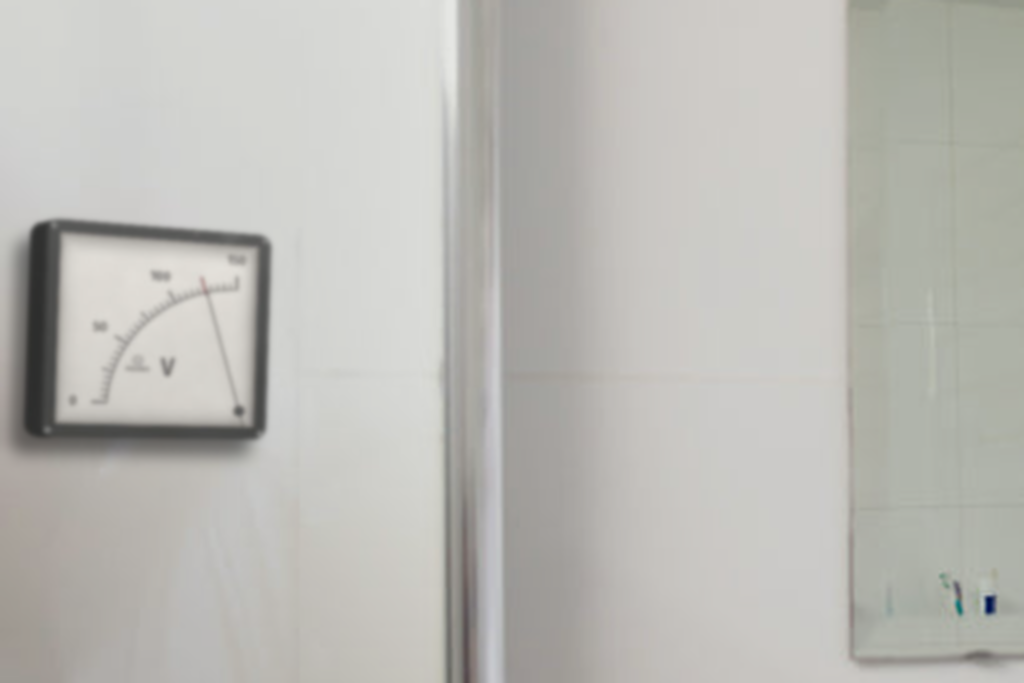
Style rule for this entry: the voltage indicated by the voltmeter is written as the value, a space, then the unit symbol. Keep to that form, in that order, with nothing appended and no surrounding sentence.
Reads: 125 V
